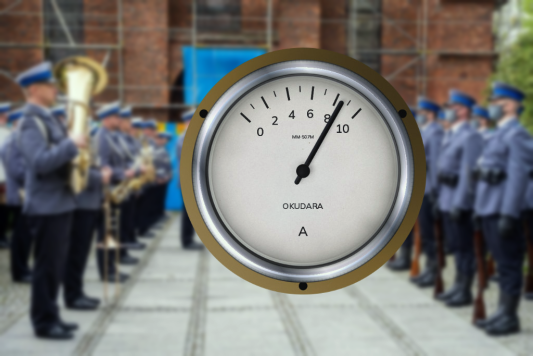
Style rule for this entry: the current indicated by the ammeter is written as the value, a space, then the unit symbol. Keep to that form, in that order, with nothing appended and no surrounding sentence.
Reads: 8.5 A
